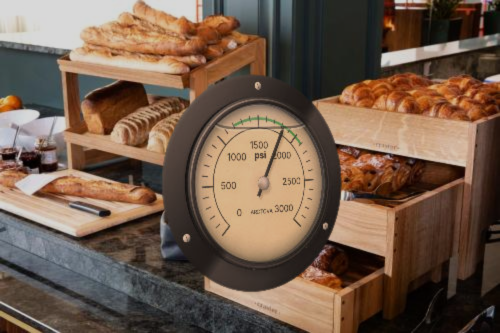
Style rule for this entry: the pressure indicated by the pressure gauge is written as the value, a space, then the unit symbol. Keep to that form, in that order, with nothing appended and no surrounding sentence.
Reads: 1800 psi
